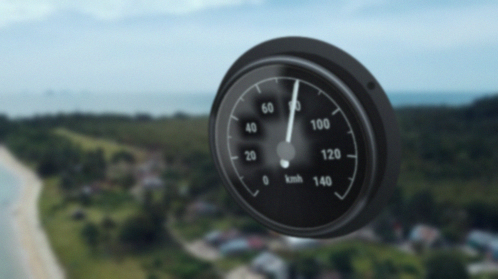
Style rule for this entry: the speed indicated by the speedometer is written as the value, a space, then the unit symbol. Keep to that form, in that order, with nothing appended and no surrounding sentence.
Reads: 80 km/h
